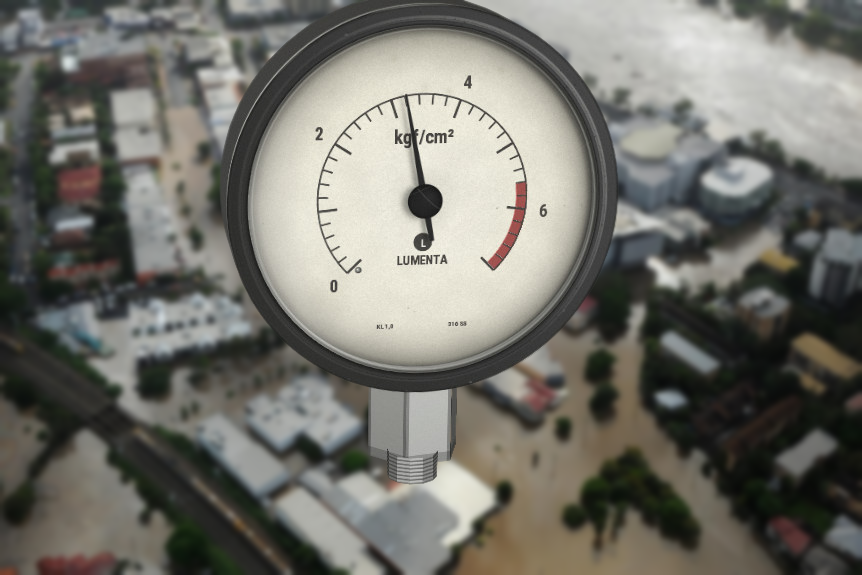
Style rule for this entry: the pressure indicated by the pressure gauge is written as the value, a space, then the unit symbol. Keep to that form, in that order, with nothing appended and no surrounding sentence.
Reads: 3.2 kg/cm²
